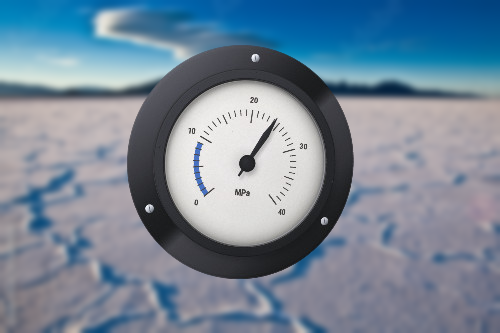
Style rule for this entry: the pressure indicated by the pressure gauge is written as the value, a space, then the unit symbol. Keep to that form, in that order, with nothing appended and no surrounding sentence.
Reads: 24 MPa
